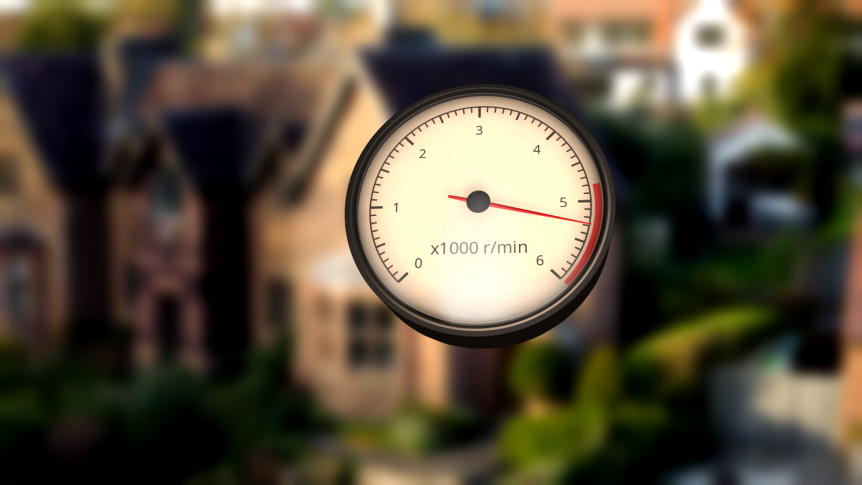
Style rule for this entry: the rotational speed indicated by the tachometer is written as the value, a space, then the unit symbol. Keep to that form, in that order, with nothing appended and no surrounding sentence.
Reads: 5300 rpm
